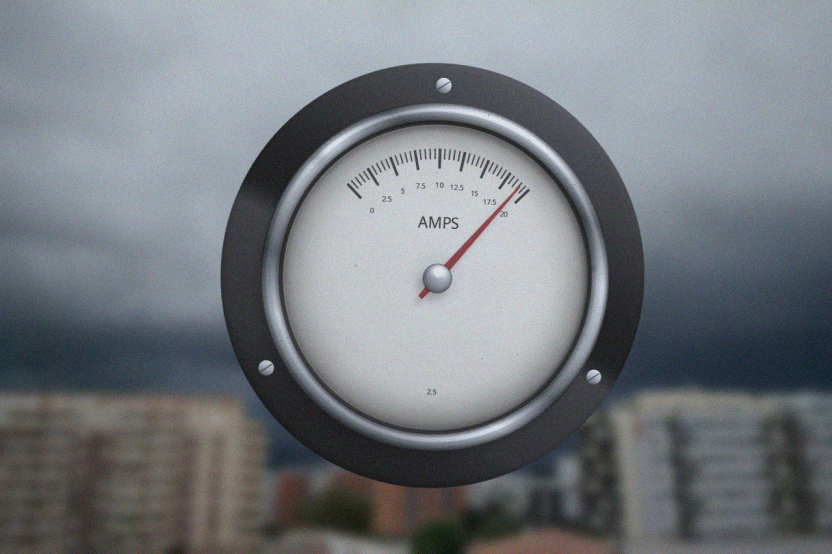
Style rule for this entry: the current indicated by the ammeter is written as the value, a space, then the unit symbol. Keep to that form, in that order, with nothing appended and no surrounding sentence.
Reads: 19 A
